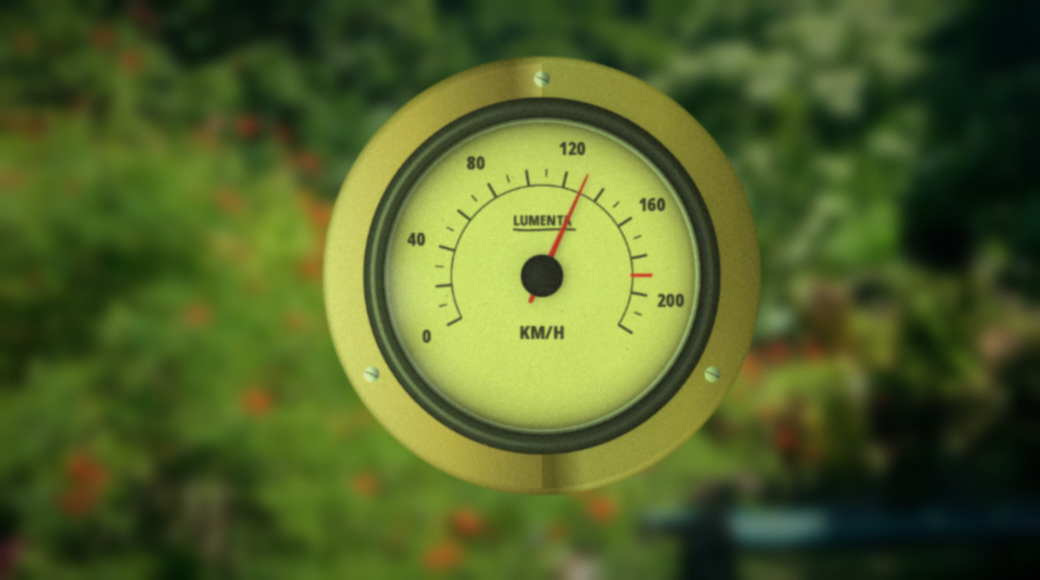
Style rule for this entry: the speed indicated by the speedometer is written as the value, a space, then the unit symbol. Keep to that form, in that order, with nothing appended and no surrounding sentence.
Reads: 130 km/h
